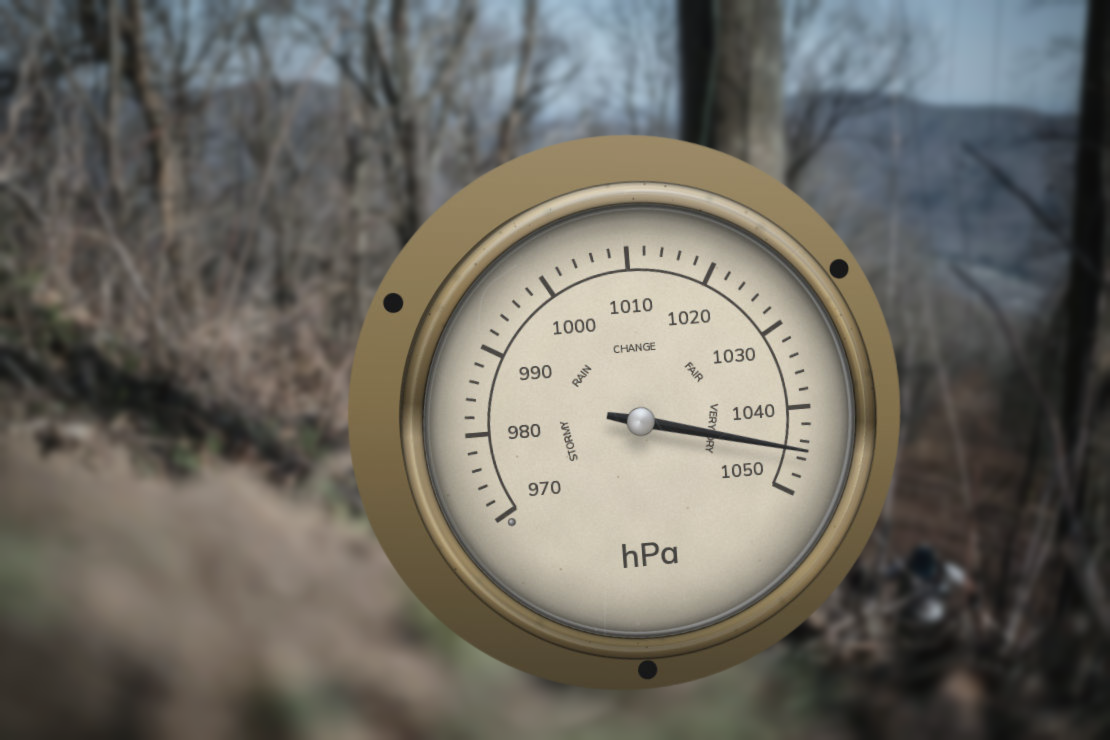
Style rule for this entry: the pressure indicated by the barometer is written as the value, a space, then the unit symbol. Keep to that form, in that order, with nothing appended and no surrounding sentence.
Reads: 1045 hPa
